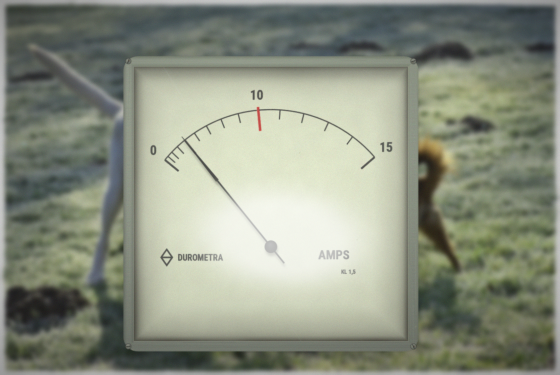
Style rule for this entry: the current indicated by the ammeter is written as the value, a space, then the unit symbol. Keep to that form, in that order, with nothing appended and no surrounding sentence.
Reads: 5 A
